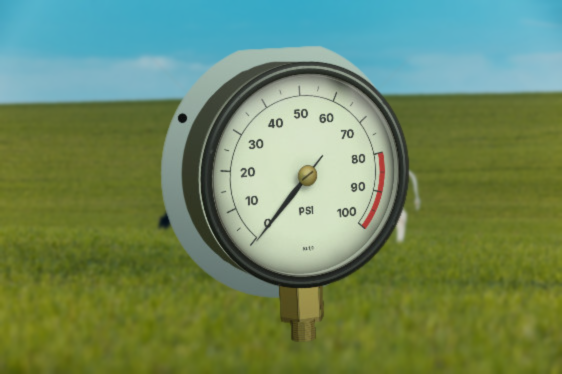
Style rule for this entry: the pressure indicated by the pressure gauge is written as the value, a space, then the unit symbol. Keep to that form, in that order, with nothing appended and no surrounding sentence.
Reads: 0 psi
